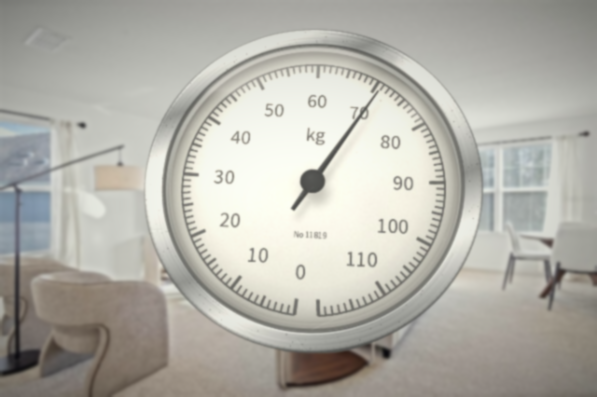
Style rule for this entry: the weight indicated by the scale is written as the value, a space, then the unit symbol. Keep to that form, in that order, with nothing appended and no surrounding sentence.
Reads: 71 kg
